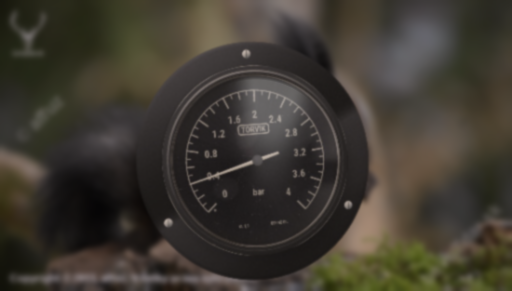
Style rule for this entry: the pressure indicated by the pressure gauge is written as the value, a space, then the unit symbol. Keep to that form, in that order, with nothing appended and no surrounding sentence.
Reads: 0.4 bar
